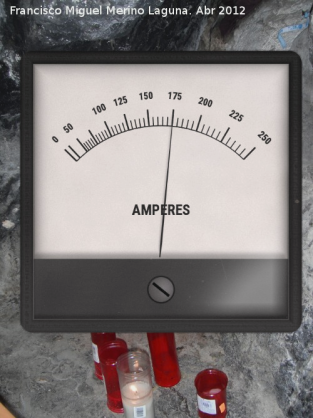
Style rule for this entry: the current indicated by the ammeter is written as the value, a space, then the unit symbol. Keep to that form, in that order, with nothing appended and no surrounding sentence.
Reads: 175 A
